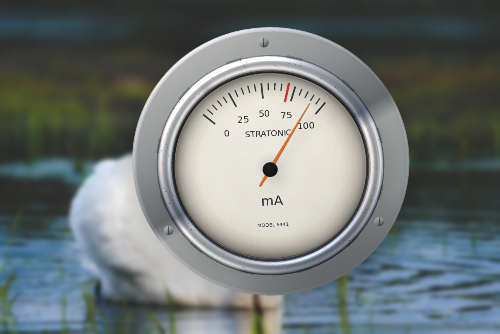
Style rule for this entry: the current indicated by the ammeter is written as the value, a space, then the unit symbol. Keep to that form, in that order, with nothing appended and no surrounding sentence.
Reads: 90 mA
